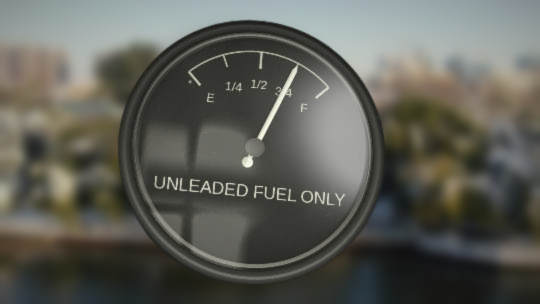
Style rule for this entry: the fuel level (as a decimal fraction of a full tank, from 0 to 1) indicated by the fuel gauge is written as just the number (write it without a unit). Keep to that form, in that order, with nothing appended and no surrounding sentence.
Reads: 0.75
